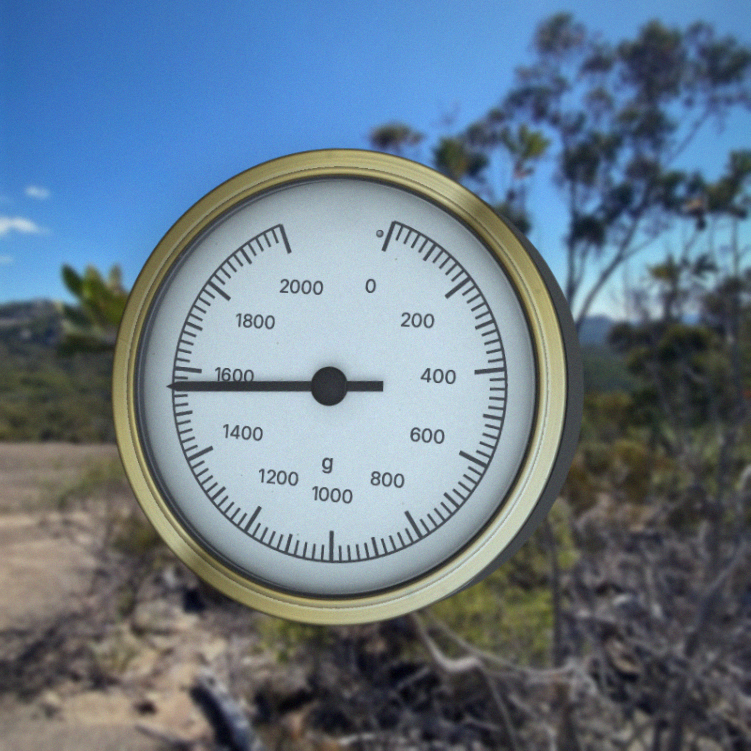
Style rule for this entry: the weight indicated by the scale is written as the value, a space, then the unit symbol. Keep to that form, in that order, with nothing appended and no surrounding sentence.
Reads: 1560 g
